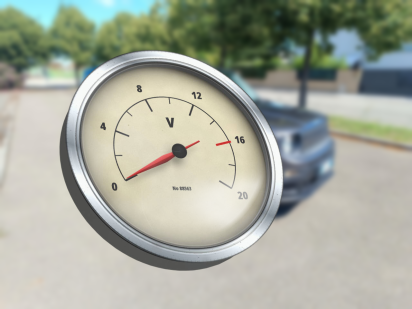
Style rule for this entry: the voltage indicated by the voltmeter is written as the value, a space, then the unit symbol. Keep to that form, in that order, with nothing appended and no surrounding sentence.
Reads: 0 V
